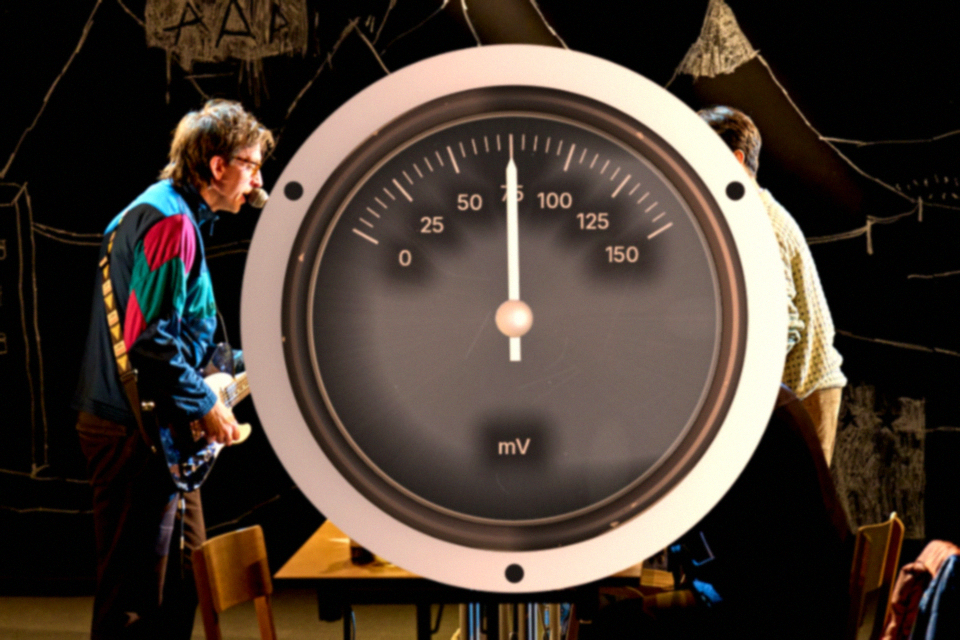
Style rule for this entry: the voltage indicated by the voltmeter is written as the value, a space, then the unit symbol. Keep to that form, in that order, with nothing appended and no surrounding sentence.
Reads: 75 mV
